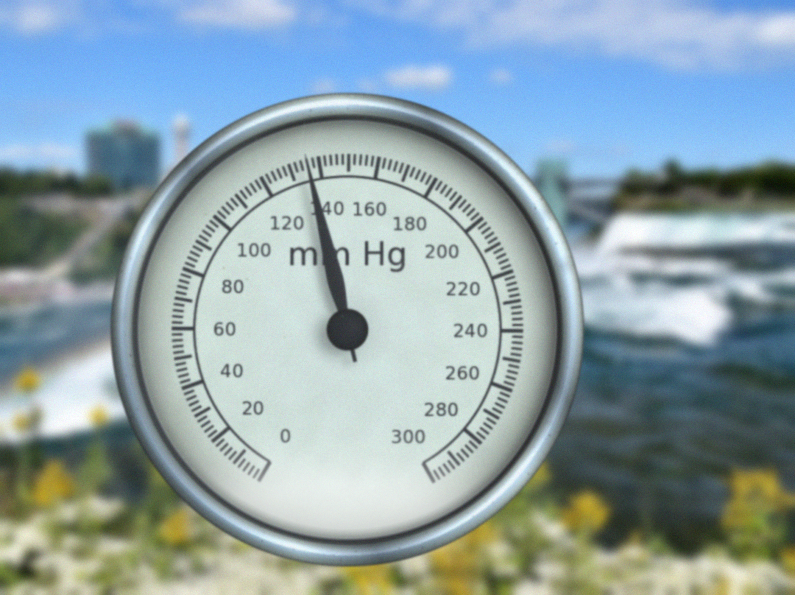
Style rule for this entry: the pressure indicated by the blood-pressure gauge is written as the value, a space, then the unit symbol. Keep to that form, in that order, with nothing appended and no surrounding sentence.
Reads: 136 mmHg
